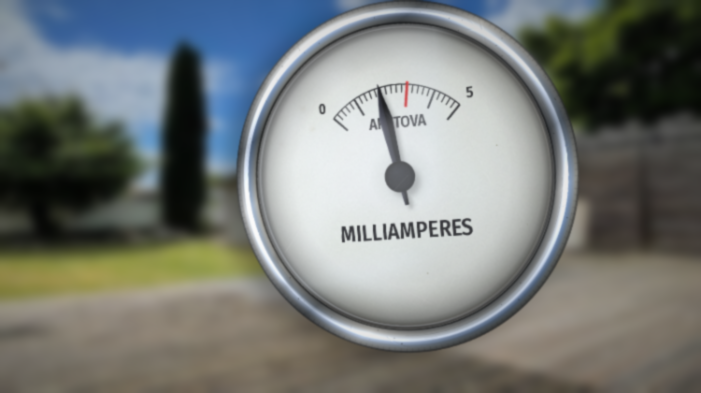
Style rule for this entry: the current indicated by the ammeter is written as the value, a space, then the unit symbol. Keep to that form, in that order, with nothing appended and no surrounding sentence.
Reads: 2 mA
